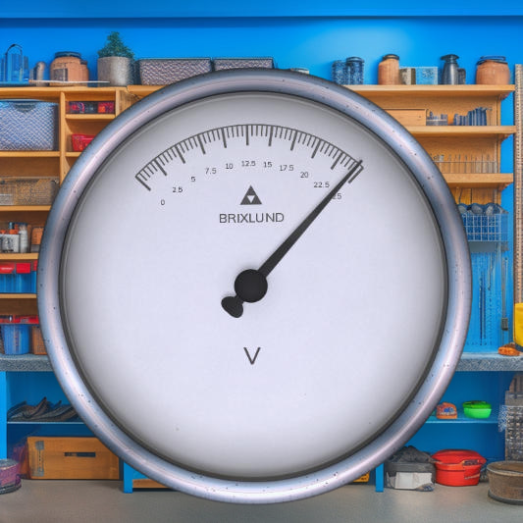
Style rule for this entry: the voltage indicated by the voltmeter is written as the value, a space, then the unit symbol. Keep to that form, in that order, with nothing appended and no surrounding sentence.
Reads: 24.5 V
